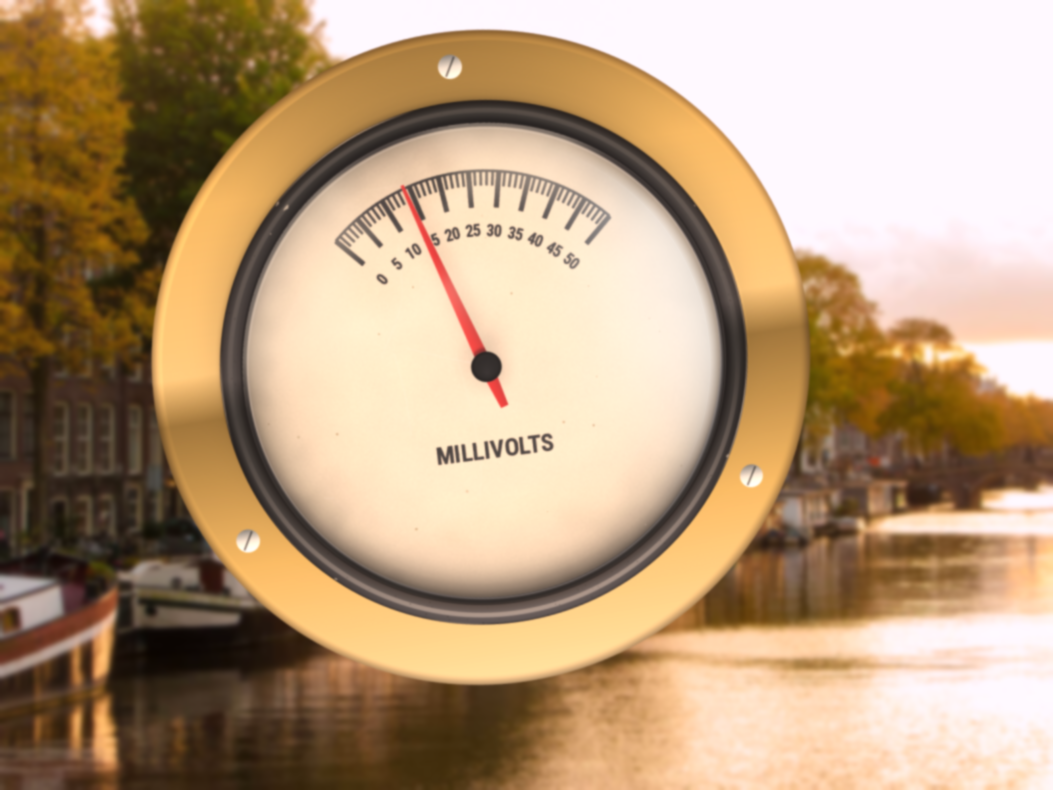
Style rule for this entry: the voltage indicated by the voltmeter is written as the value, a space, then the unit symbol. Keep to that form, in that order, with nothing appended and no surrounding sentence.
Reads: 14 mV
